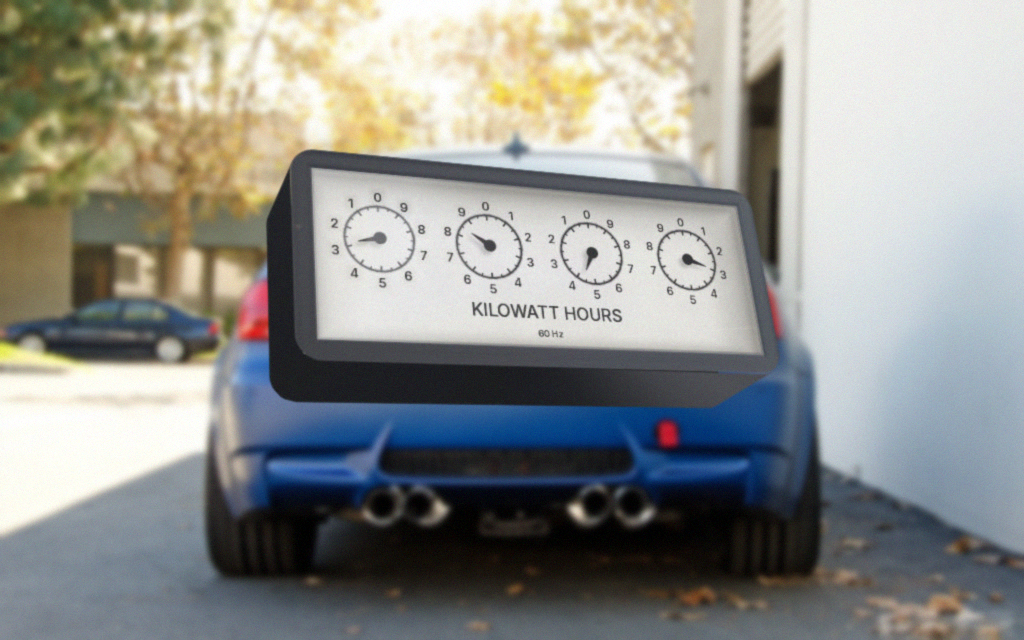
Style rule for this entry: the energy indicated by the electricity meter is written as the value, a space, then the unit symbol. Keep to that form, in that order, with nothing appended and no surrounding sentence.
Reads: 2843 kWh
